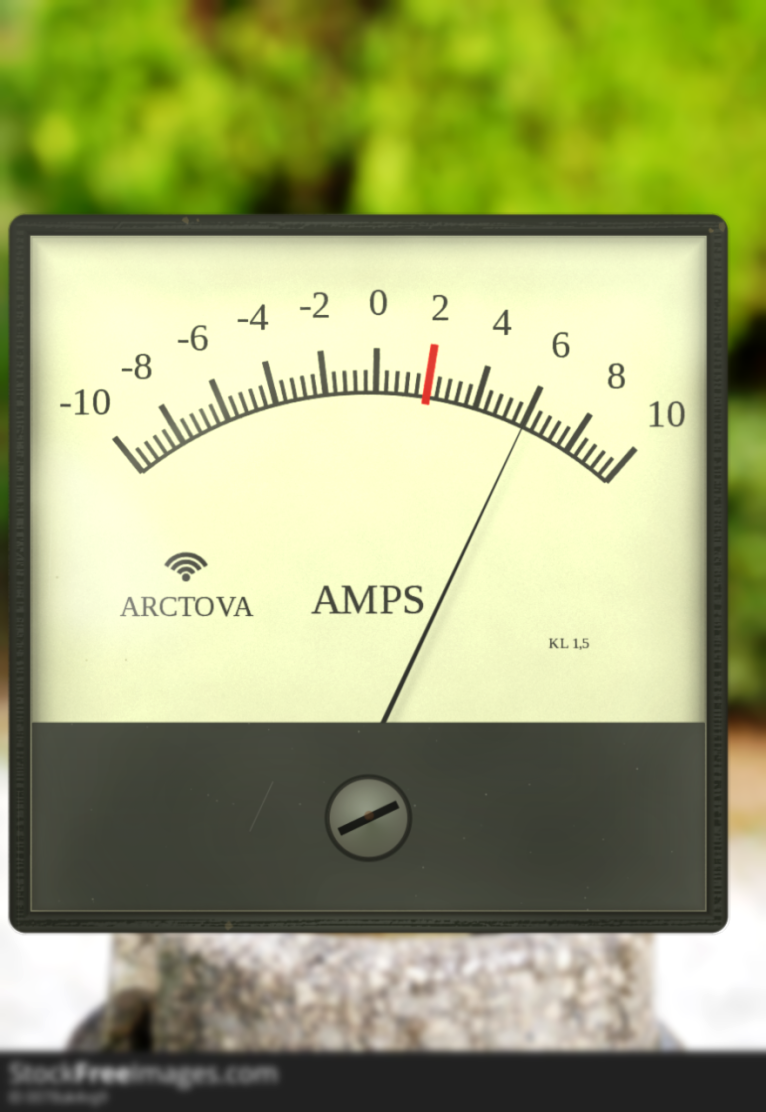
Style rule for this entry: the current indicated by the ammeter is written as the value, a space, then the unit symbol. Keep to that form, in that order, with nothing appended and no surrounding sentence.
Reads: 6 A
